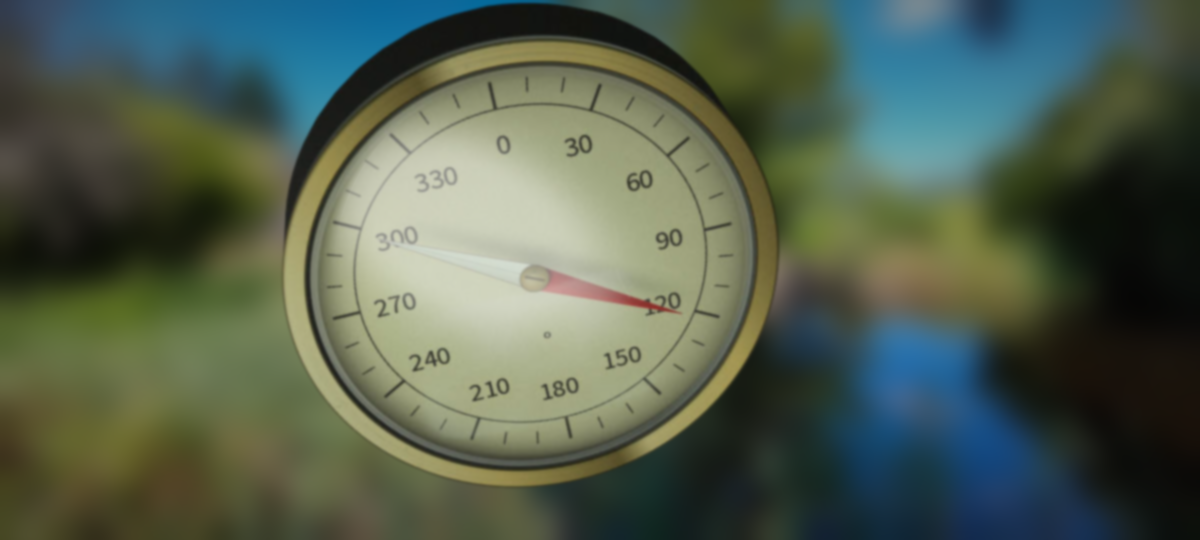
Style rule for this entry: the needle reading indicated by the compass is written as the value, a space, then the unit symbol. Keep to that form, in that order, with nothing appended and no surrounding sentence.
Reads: 120 °
